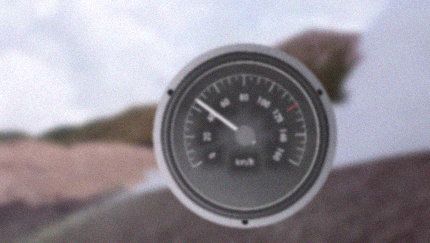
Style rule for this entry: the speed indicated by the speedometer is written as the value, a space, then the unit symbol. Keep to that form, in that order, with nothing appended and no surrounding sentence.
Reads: 45 km/h
